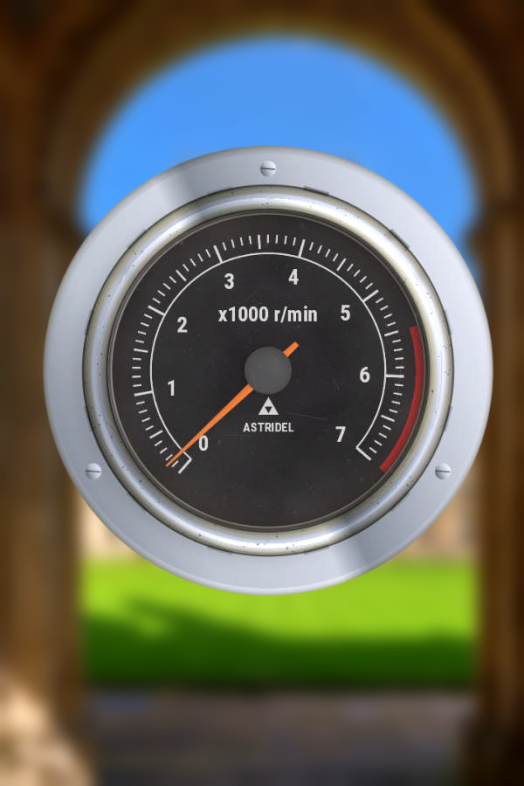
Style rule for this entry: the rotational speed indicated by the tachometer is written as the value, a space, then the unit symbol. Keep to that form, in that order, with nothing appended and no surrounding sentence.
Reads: 150 rpm
